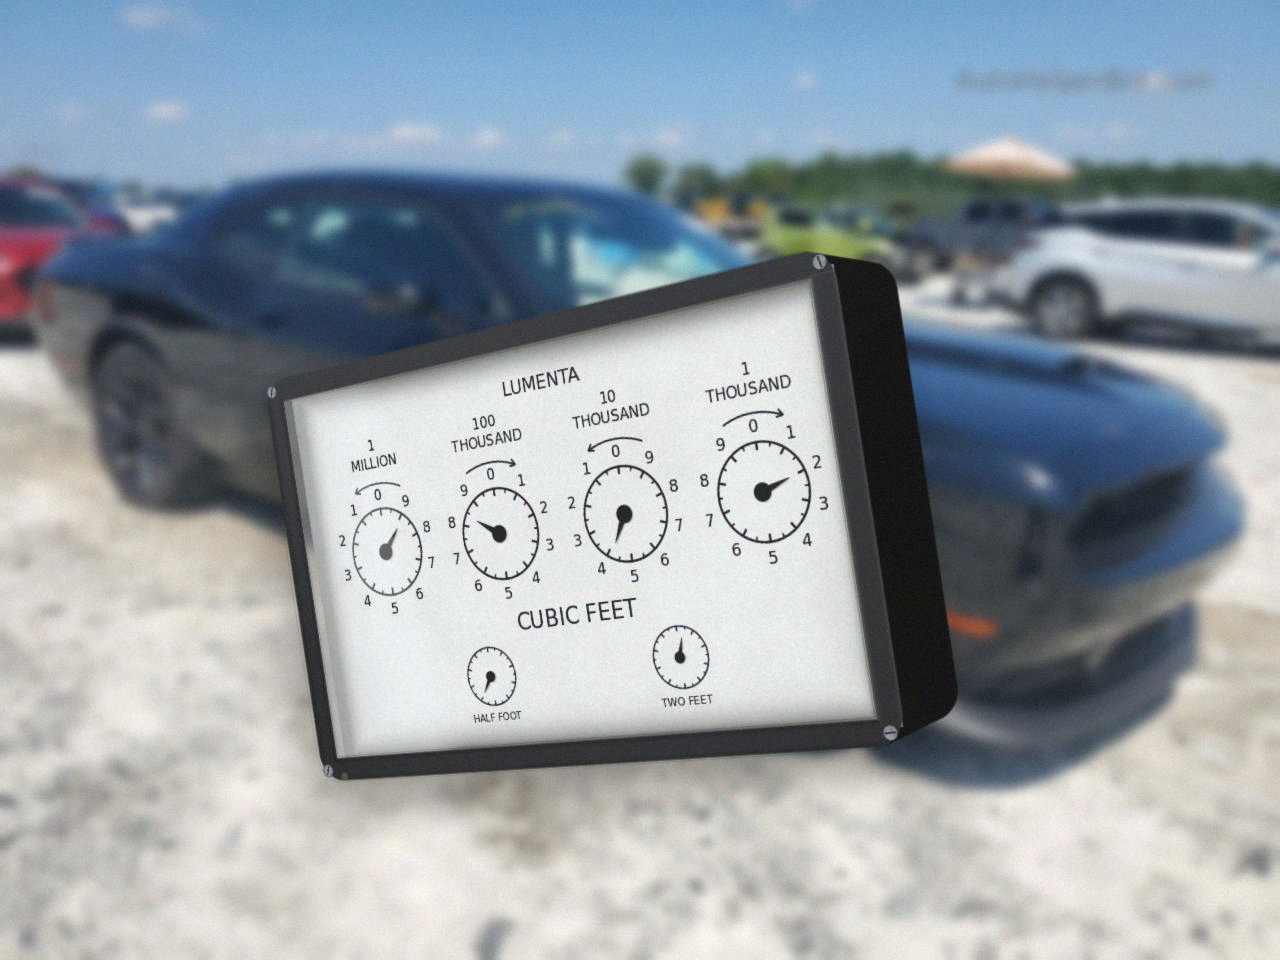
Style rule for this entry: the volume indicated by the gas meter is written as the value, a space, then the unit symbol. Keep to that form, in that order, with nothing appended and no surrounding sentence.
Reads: 884200 ft³
